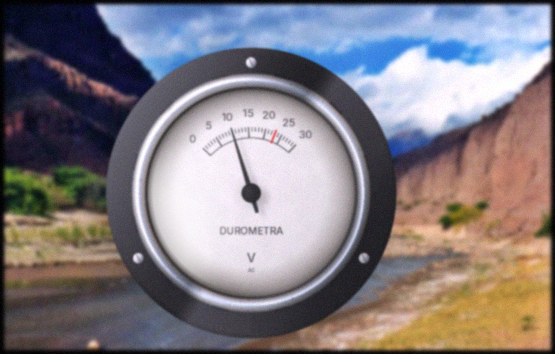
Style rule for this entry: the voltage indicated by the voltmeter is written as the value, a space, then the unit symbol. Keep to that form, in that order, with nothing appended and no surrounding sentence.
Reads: 10 V
